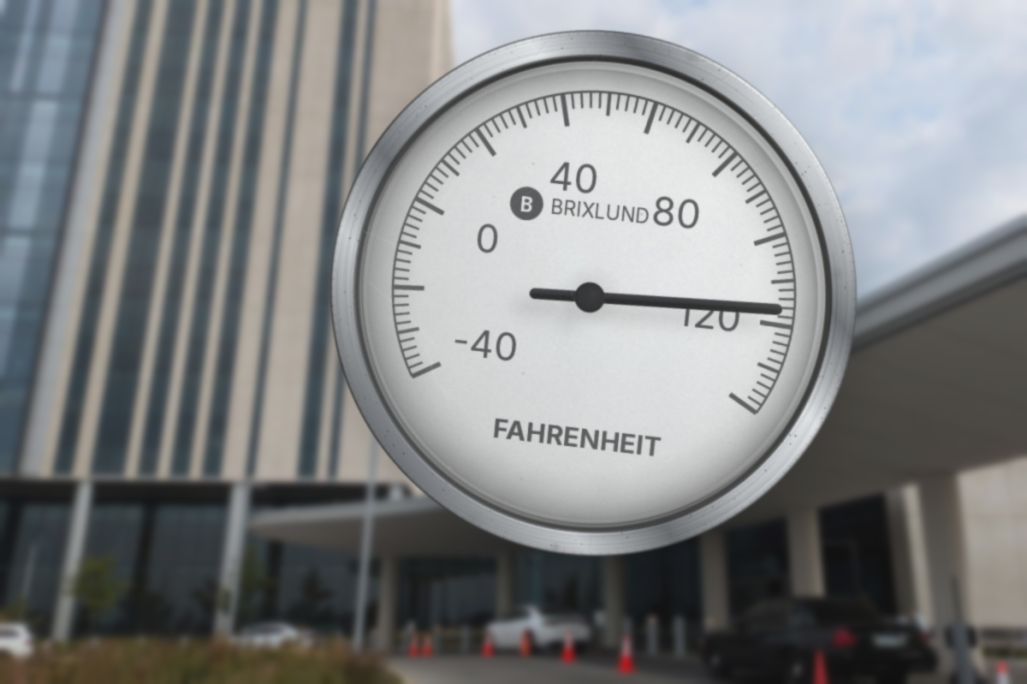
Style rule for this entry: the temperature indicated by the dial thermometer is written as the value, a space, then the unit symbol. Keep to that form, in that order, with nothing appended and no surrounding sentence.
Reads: 116 °F
